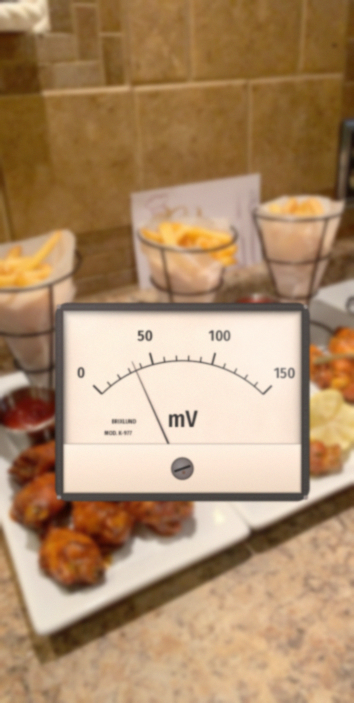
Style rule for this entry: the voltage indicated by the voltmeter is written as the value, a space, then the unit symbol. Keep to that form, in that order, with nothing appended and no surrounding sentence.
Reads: 35 mV
